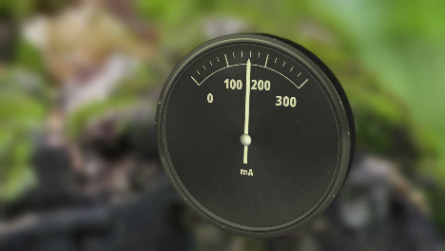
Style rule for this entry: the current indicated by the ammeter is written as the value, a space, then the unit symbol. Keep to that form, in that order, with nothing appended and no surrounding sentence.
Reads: 160 mA
